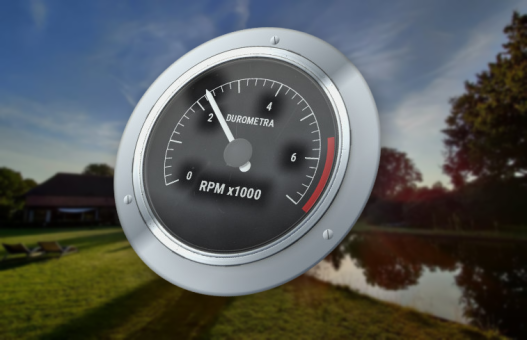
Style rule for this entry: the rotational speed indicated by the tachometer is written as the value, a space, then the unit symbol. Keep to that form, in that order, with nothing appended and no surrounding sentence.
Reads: 2300 rpm
